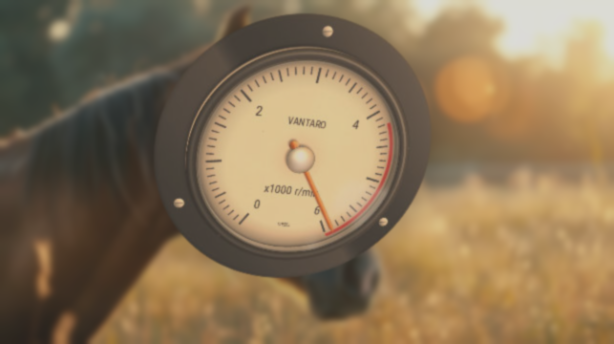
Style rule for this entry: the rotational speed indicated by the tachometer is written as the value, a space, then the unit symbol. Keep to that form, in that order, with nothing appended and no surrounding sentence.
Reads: 5900 rpm
